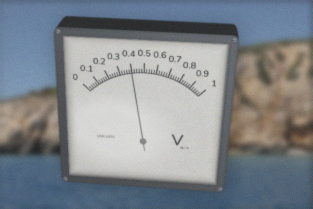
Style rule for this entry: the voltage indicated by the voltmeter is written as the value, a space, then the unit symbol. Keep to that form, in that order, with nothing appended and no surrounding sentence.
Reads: 0.4 V
